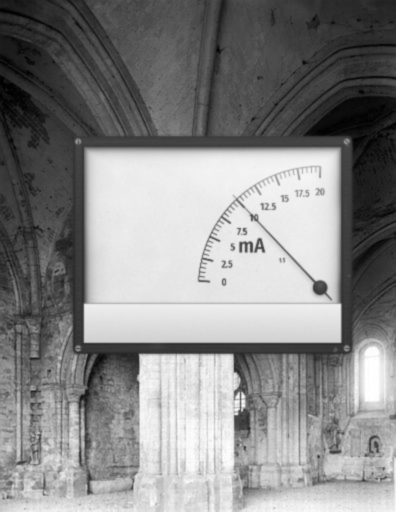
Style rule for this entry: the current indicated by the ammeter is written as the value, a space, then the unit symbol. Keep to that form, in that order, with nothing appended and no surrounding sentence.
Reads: 10 mA
